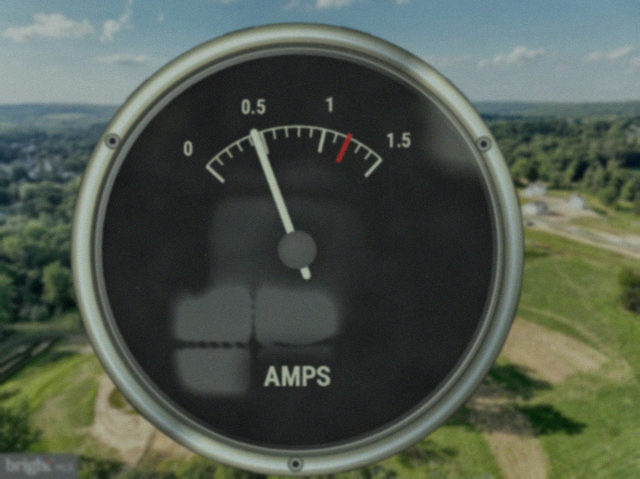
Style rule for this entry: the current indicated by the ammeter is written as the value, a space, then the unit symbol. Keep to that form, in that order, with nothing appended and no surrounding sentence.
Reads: 0.45 A
